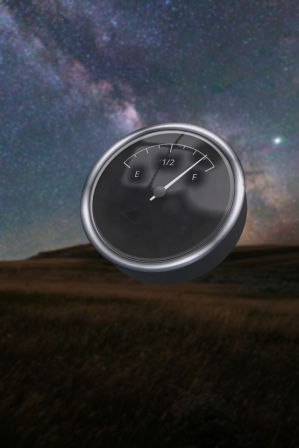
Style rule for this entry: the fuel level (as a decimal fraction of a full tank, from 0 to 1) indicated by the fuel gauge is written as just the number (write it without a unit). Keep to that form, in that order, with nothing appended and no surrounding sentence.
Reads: 0.875
